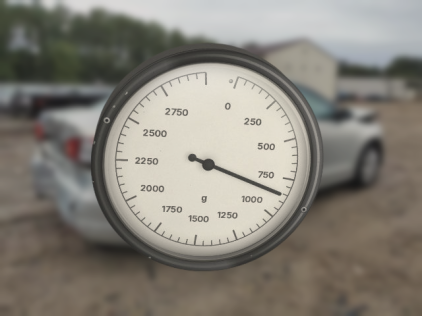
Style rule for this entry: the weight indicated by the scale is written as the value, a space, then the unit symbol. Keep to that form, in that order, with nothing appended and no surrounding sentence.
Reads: 850 g
